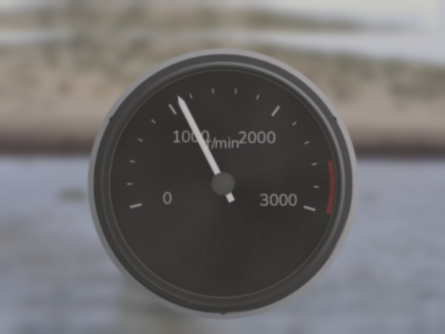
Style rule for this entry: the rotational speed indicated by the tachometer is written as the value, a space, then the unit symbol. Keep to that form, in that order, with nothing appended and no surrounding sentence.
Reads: 1100 rpm
